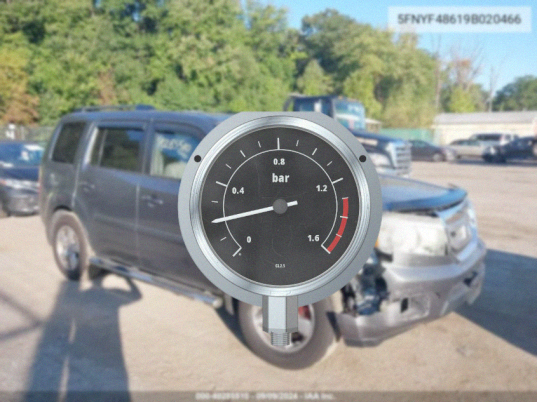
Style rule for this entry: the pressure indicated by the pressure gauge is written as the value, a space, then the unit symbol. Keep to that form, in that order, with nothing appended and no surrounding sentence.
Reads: 0.2 bar
